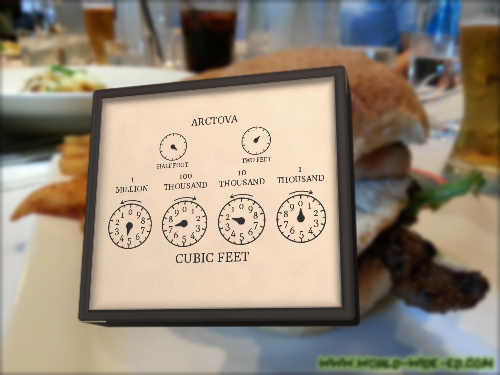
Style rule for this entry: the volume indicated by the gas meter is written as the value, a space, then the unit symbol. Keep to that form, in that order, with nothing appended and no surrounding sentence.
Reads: 472000 ft³
